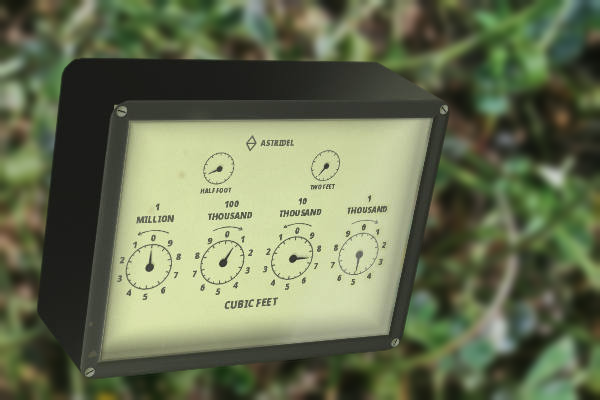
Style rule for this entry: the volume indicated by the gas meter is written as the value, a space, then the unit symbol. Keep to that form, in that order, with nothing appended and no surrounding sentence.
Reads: 7500 ft³
